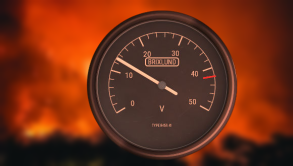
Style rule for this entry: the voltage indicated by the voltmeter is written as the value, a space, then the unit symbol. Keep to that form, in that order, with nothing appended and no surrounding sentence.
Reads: 13 V
